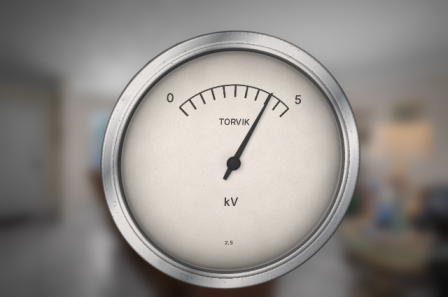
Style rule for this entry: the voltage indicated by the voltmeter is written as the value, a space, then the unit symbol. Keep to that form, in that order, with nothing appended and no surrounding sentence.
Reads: 4 kV
